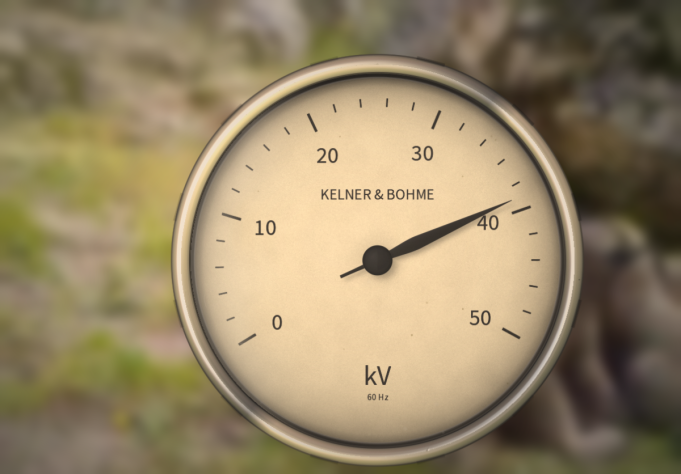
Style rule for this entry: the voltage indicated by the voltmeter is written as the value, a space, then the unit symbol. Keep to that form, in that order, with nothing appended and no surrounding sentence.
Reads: 39 kV
